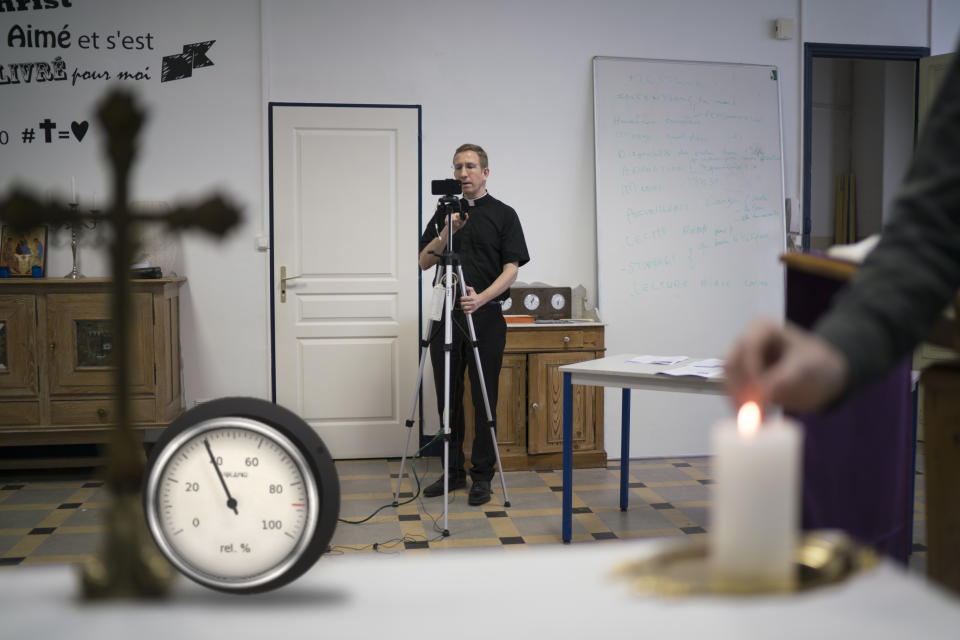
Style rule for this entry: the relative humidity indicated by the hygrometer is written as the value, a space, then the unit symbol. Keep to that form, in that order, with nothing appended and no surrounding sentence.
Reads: 40 %
